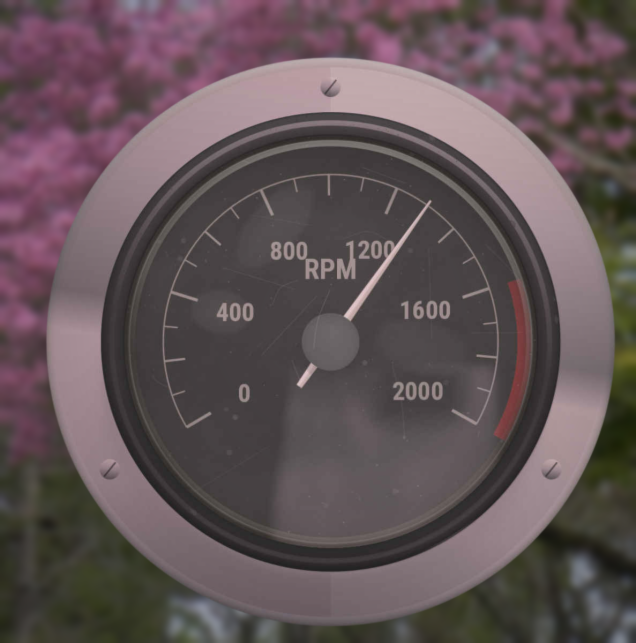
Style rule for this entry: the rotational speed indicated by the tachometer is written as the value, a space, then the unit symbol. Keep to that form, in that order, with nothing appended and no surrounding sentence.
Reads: 1300 rpm
